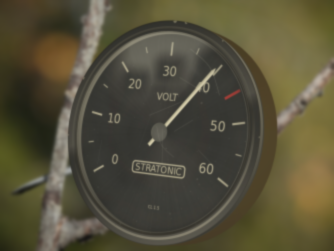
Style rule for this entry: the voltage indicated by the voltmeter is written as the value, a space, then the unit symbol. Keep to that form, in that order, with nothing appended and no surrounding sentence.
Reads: 40 V
